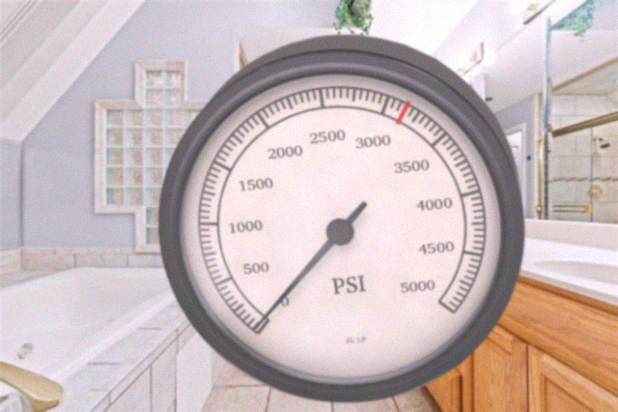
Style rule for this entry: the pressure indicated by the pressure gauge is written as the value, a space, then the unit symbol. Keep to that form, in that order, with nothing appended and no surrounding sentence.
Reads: 50 psi
